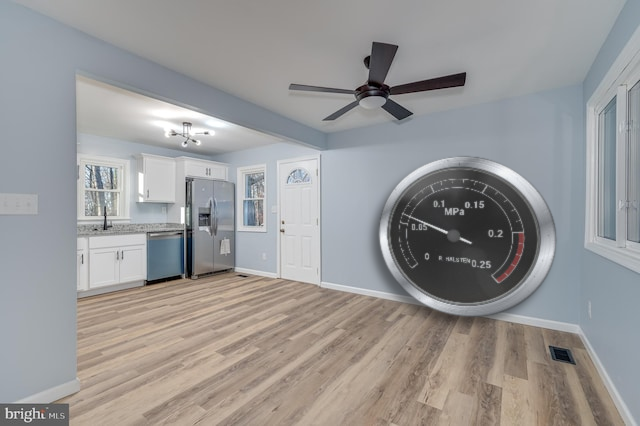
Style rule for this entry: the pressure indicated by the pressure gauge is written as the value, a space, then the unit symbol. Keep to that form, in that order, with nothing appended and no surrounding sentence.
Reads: 0.06 MPa
